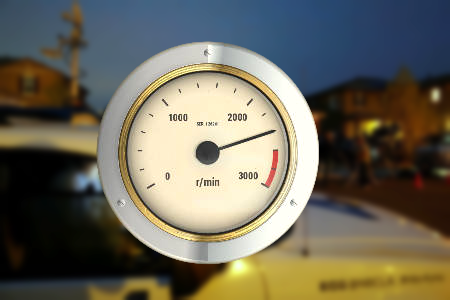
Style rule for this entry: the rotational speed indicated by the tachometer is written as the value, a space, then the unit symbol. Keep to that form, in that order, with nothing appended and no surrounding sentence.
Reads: 2400 rpm
